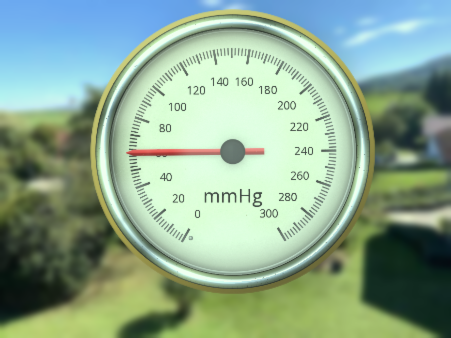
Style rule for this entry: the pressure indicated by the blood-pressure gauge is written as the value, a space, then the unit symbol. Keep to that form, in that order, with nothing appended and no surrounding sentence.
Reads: 60 mmHg
